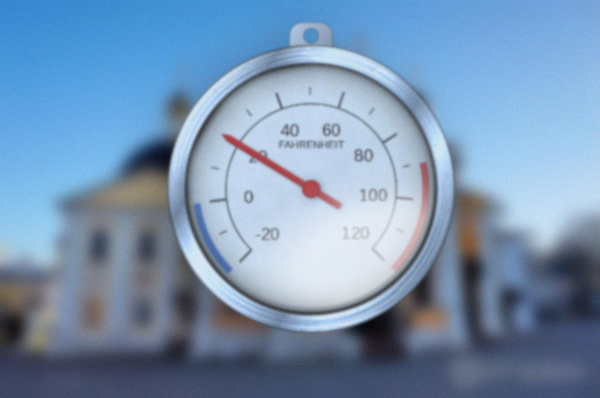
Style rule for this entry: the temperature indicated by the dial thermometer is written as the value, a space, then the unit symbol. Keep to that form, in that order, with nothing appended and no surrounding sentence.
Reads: 20 °F
